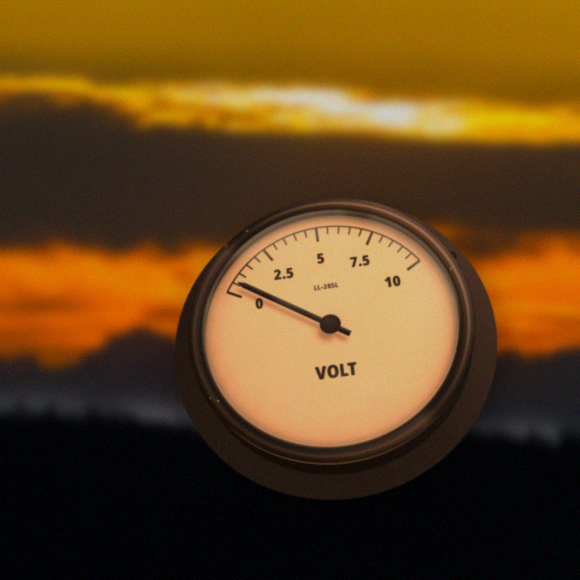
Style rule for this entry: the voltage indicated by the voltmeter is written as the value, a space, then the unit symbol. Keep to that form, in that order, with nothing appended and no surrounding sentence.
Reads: 0.5 V
